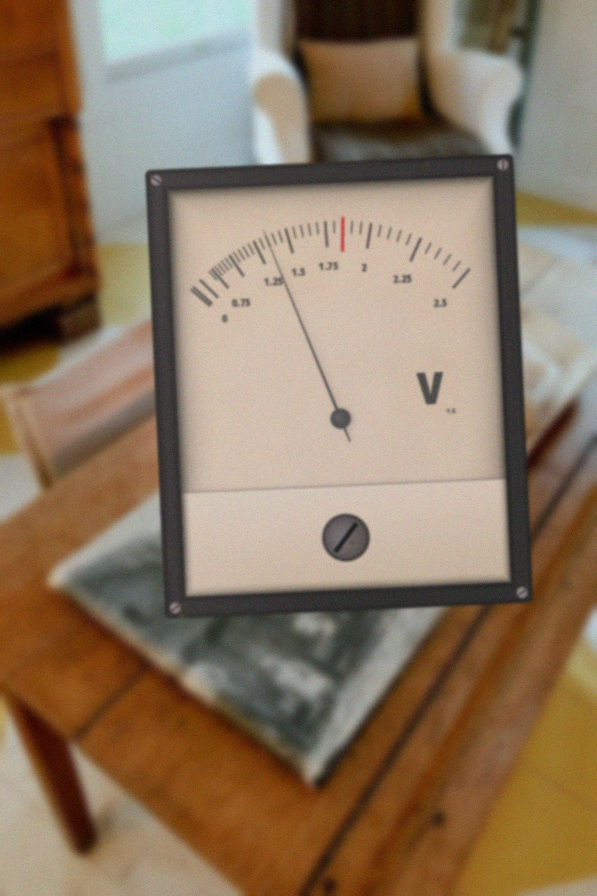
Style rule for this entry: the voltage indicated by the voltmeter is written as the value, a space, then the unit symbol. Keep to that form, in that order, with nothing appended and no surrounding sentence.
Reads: 1.35 V
